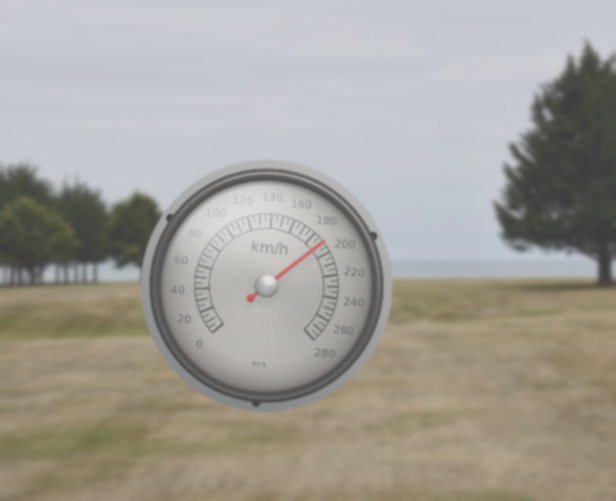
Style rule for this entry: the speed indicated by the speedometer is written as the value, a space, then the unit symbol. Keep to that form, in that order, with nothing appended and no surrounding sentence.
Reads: 190 km/h
